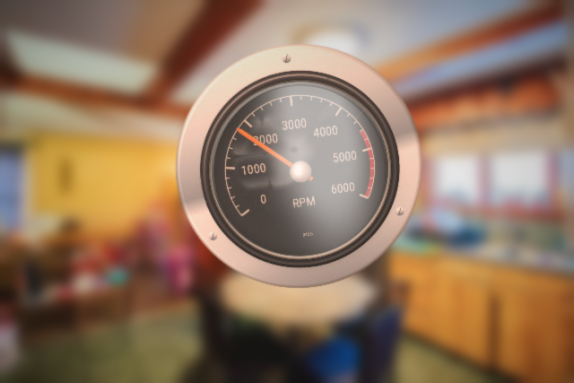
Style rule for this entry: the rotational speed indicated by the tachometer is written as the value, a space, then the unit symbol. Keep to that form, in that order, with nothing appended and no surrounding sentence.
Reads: 1800 rpm
